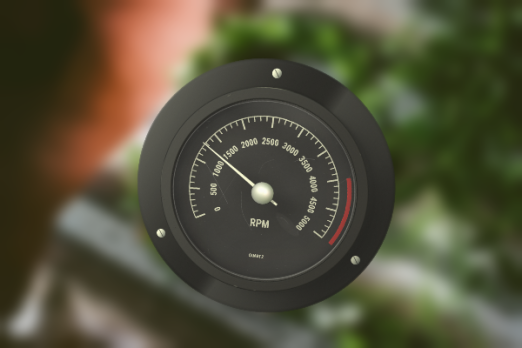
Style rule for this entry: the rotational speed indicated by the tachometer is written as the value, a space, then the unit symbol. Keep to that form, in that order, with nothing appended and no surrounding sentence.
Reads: 1300 rpm
